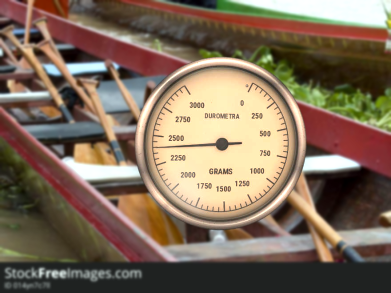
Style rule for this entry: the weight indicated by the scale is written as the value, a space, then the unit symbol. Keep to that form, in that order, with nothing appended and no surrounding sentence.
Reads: 2400 g
